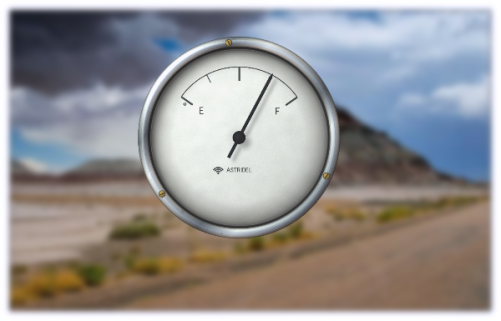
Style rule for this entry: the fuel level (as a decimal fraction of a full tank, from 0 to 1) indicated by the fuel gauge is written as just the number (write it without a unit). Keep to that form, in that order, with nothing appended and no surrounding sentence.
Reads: 0.75
